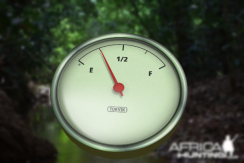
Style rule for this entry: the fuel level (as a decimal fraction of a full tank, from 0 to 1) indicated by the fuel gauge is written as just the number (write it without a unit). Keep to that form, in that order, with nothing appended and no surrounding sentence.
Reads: 0.25
